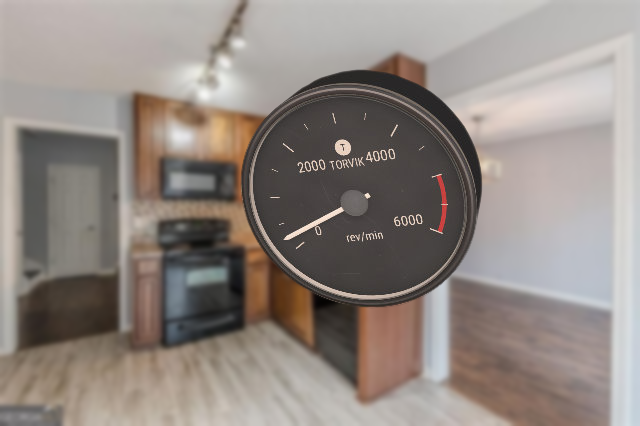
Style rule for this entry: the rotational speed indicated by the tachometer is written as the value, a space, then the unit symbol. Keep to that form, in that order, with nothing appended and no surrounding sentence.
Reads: 250 rpm
